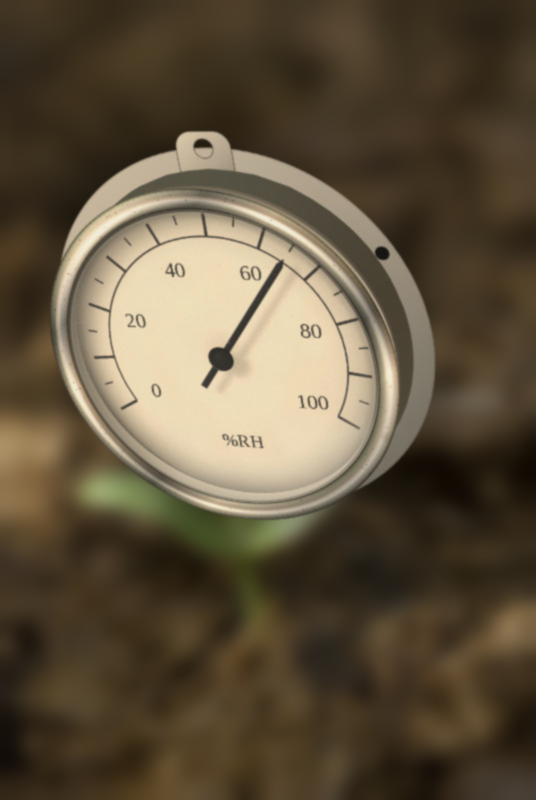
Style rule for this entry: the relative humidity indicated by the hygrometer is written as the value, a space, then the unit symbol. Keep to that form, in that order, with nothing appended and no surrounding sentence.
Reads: 65 %
